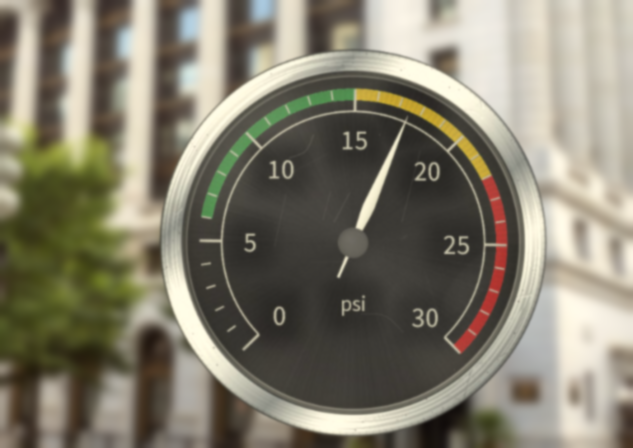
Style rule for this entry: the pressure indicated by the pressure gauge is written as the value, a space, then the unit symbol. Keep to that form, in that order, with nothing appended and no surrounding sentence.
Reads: 17.5 psi
